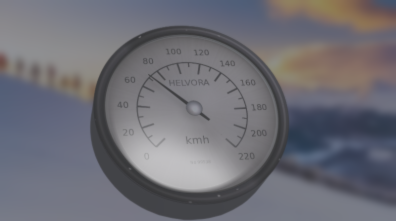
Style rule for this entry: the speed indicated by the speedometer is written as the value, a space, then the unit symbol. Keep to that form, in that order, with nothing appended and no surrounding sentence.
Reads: 70 km/h
